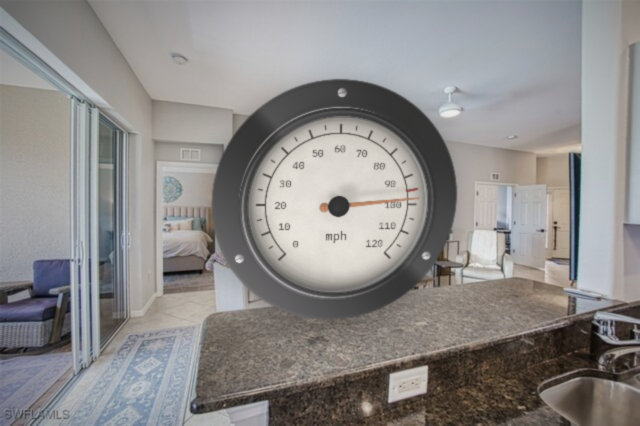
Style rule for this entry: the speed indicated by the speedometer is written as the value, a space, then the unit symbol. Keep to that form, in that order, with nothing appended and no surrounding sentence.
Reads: 97.5 mph
